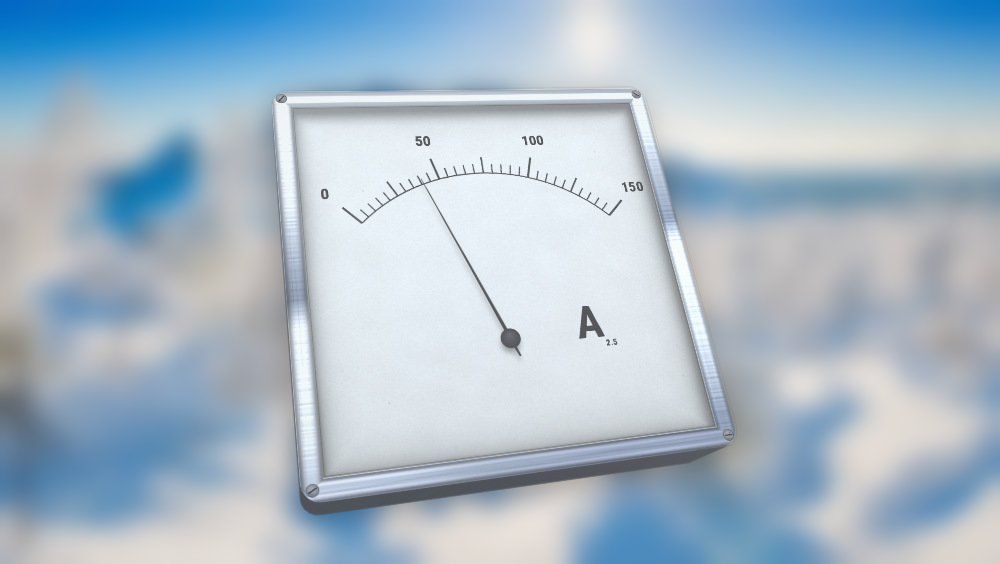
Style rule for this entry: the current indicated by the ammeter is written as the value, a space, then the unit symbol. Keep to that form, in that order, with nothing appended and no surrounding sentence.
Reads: 40 A
